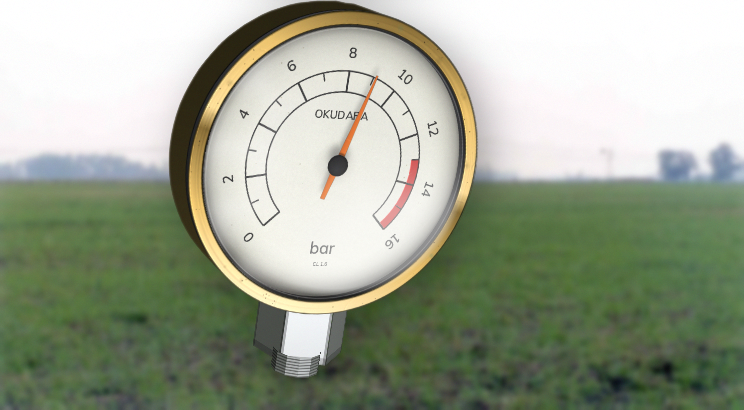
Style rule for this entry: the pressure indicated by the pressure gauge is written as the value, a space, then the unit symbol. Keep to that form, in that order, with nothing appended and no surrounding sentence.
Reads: 9 bar
